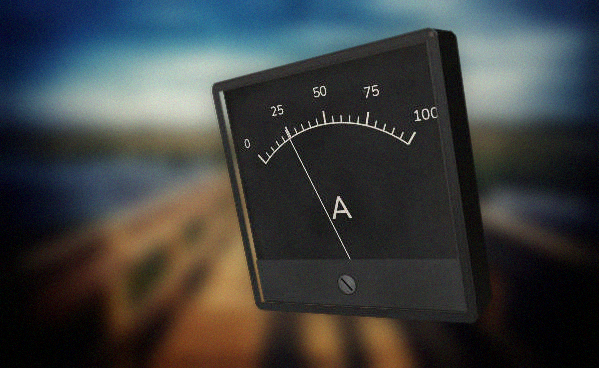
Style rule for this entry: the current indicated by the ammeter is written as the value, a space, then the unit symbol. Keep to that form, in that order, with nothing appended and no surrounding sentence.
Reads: 25 A
